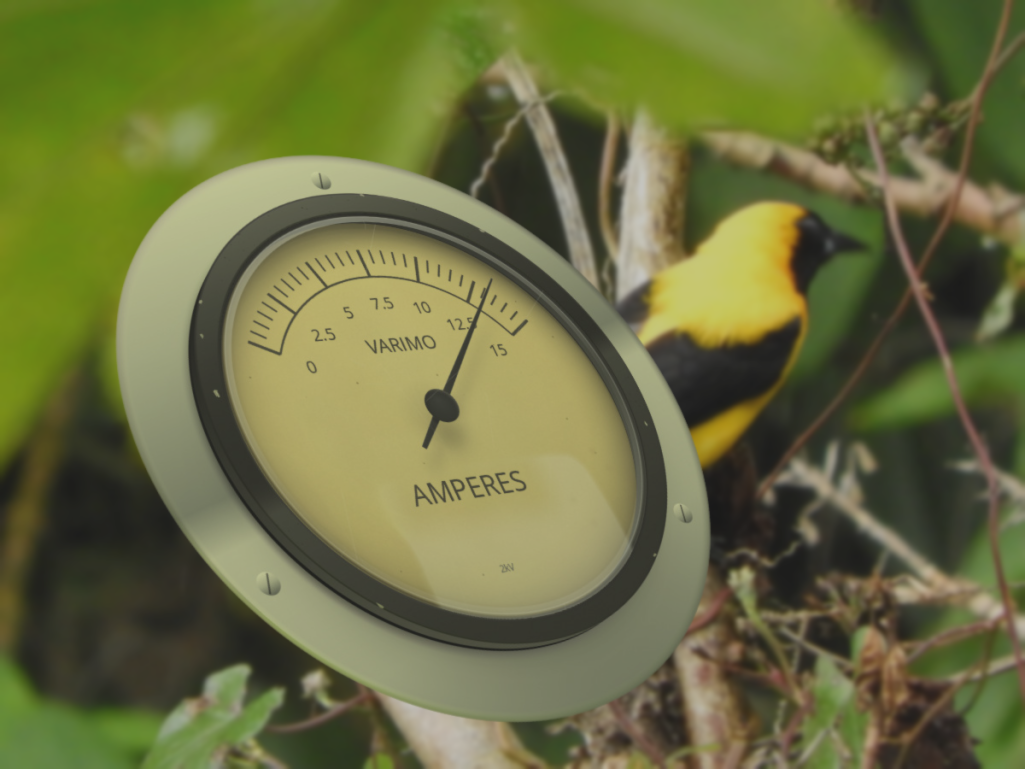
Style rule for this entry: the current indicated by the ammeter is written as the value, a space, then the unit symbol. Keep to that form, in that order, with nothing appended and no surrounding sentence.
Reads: 13 A
